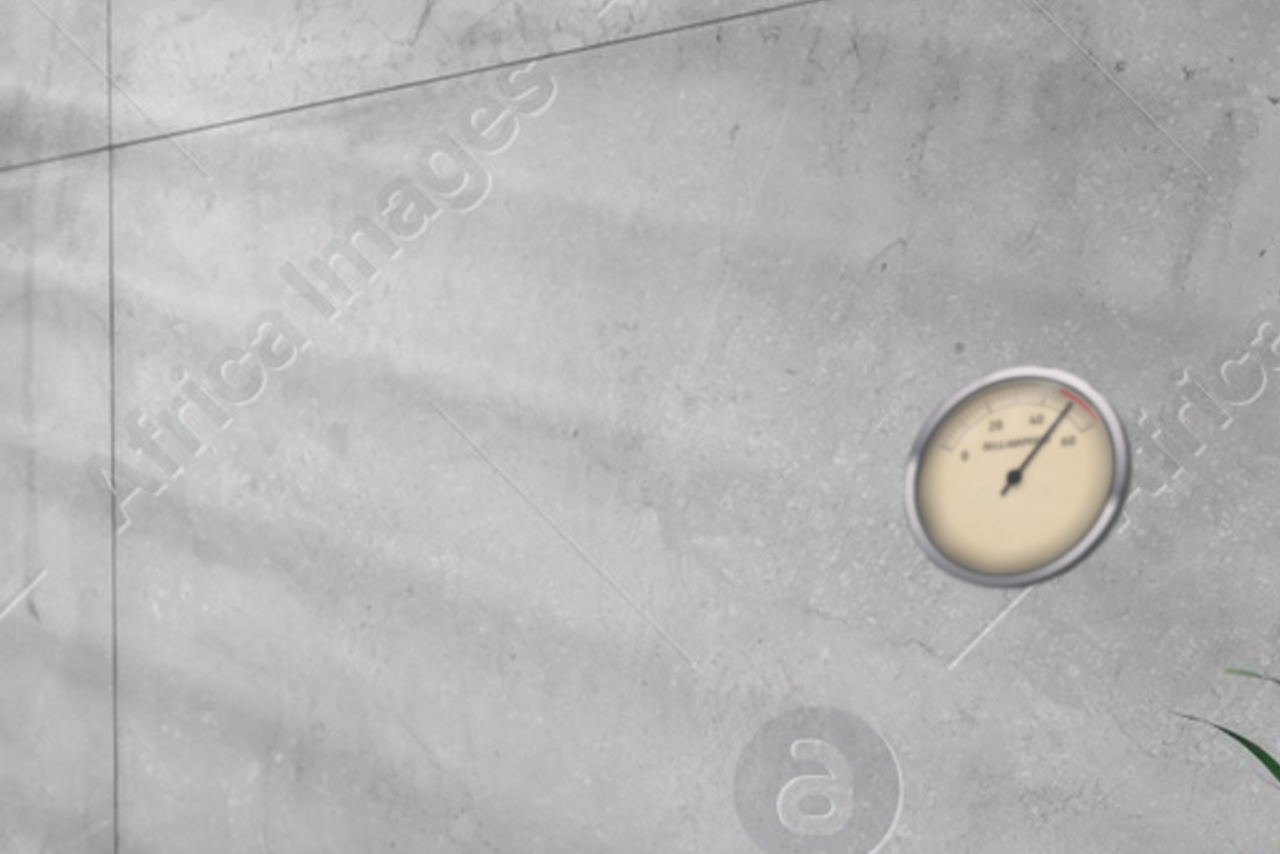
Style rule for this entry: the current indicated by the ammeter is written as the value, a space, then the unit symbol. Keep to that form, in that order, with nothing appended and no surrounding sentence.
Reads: 50 mA
